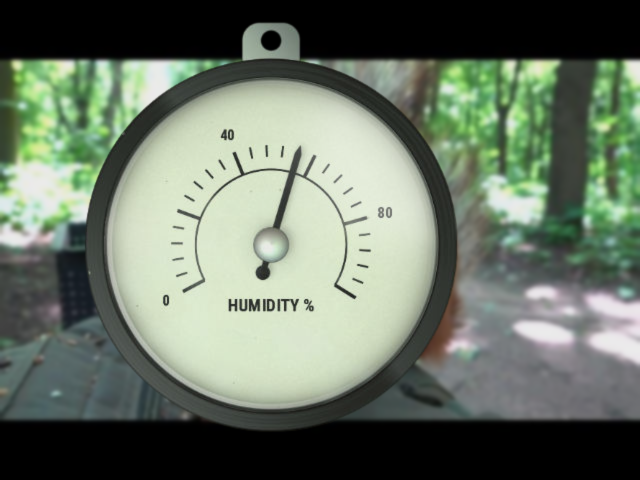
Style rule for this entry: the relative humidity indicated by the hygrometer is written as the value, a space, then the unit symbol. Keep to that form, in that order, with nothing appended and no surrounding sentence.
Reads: 56 %
